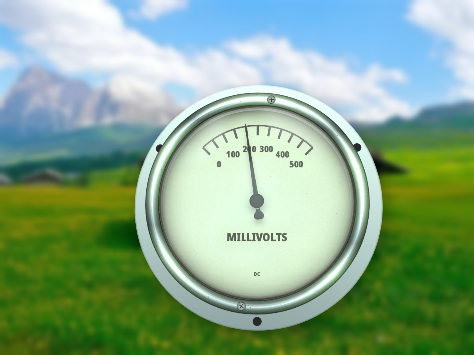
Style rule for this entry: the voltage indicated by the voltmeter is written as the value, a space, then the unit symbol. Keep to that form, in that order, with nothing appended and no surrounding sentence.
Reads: 200 mV
